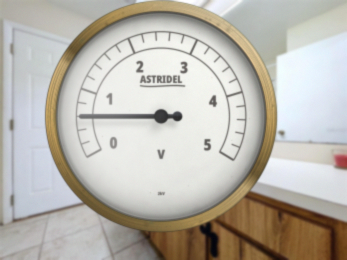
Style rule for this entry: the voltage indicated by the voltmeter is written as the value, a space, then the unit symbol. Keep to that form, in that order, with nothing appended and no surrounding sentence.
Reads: 0.6 V
